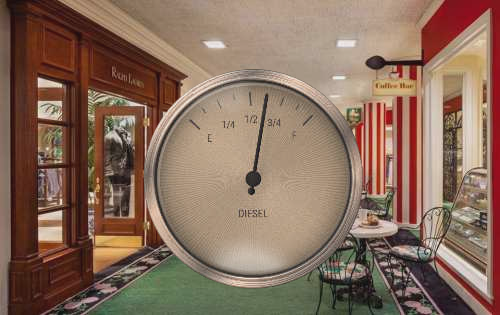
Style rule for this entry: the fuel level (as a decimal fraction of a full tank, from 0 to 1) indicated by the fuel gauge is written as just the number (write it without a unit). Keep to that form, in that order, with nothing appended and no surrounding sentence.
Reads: 0.625
